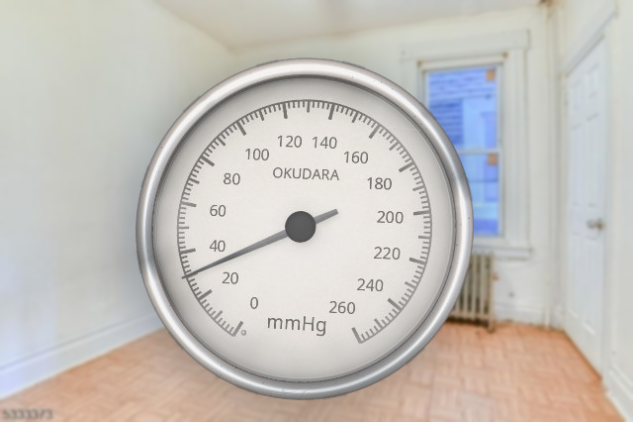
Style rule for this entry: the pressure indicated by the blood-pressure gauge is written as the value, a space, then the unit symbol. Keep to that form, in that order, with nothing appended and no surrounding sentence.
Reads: 30 mmHg
